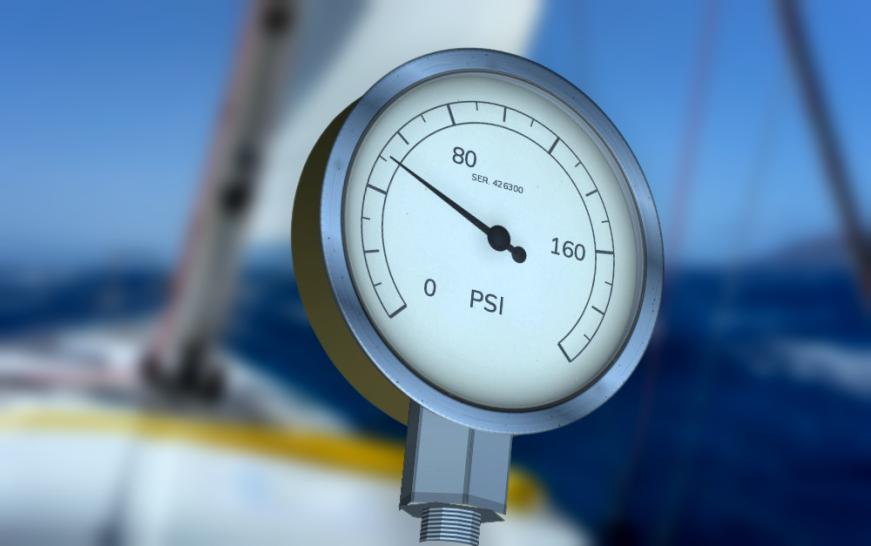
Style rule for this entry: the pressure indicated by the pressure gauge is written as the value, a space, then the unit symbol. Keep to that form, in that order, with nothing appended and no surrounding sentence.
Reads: 50 psi
